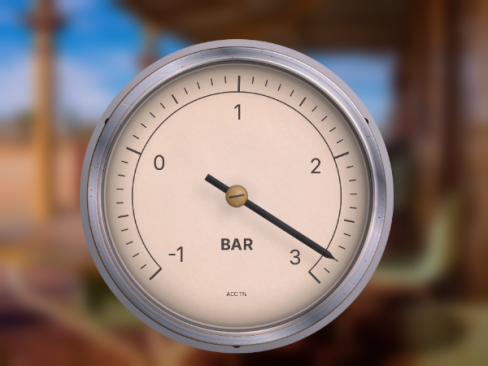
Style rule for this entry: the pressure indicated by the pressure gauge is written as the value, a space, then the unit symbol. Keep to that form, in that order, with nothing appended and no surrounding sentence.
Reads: 2.8 bar
